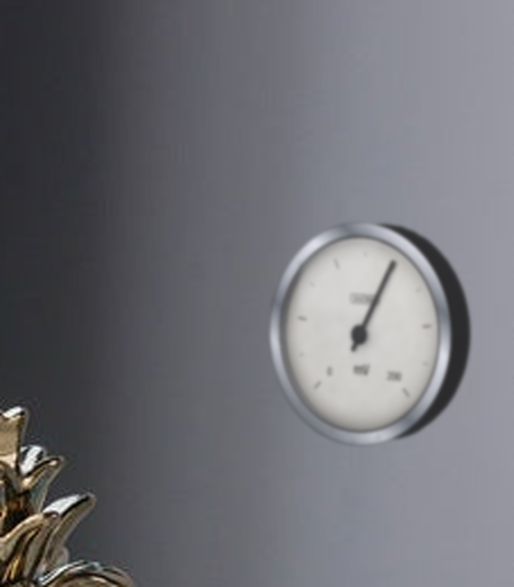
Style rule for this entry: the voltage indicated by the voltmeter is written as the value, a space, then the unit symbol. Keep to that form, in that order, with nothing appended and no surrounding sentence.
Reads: 120 mV
